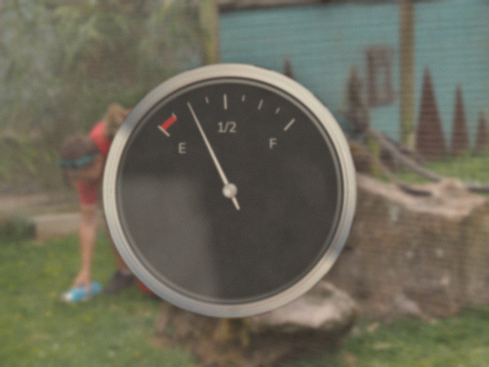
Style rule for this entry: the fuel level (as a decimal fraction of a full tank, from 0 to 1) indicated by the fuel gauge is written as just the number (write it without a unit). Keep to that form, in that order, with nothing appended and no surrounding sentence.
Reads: 0.25
